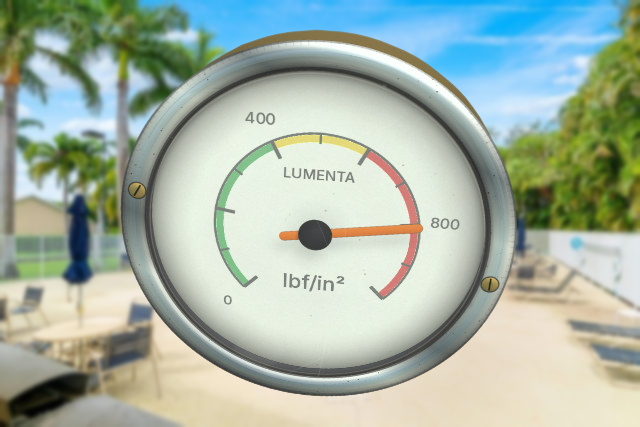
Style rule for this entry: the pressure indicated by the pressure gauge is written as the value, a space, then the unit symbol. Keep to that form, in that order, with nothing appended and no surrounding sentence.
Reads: 800 psi
